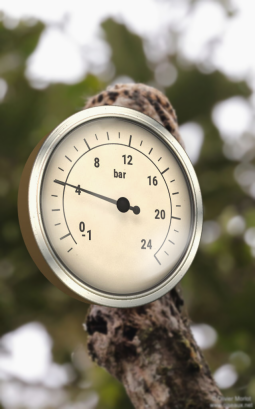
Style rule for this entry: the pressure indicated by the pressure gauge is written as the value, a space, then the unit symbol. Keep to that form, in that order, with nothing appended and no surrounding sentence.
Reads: 4 bar
